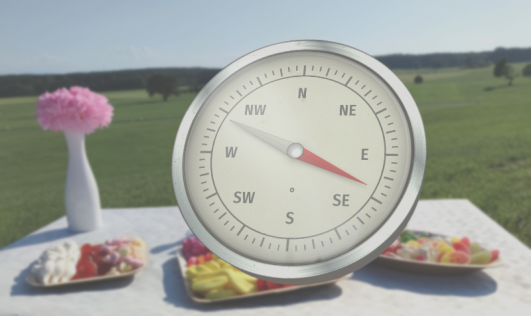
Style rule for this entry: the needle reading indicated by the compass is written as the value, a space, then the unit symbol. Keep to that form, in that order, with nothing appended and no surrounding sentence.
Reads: 115 °
